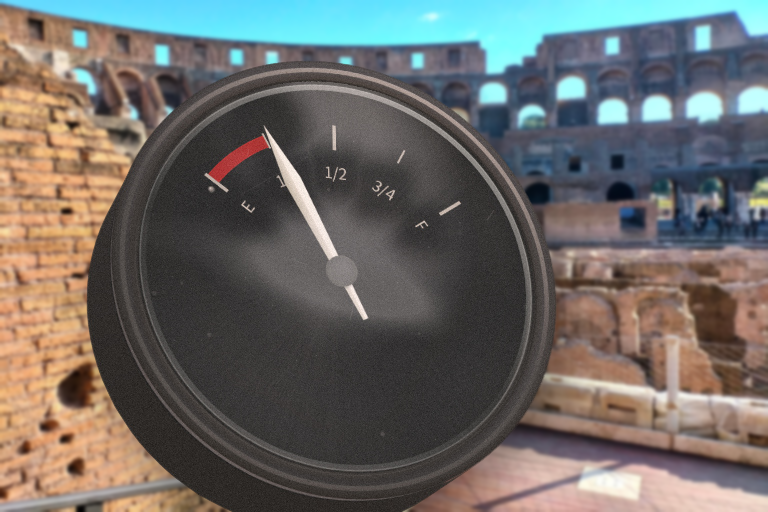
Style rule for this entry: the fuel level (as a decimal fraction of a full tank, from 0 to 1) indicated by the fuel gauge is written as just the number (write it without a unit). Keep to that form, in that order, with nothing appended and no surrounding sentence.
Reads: 0.25
